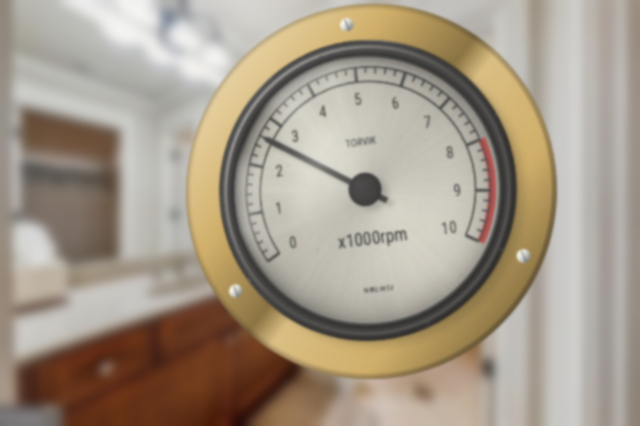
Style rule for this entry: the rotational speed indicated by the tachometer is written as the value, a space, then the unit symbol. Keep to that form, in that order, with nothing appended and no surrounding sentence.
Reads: 2600 rpm
